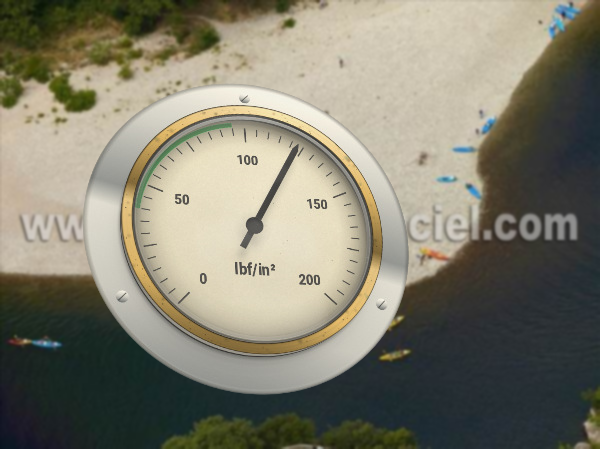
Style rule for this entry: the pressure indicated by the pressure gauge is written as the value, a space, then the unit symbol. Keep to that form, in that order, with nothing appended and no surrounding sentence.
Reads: 122.5 psi
